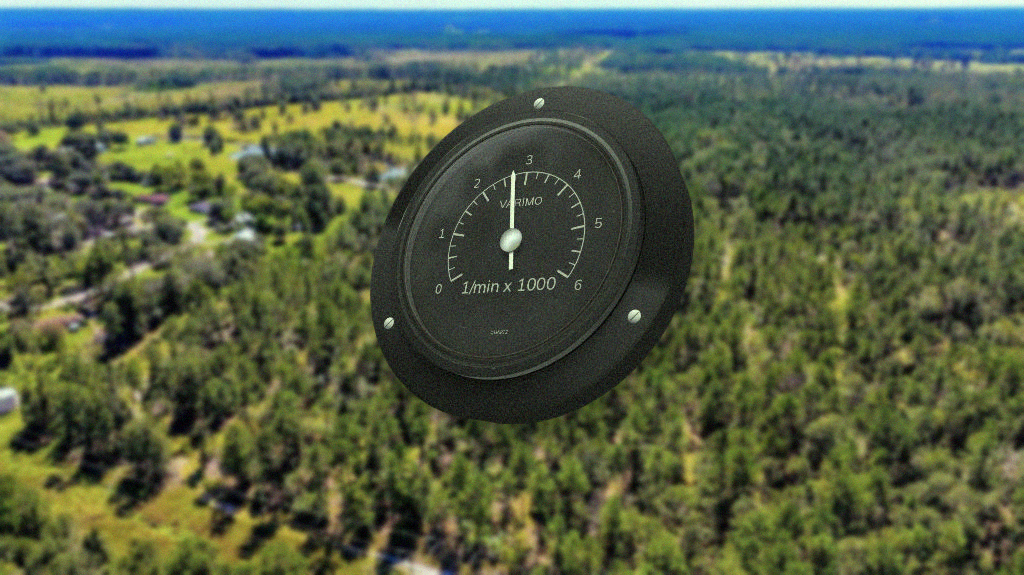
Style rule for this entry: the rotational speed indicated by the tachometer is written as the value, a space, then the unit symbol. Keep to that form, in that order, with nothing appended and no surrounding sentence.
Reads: 2750 rpm
